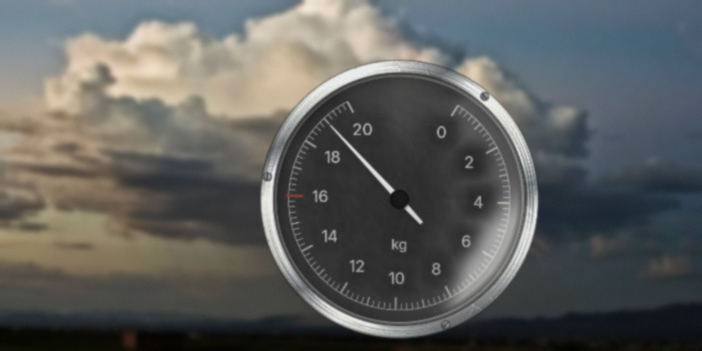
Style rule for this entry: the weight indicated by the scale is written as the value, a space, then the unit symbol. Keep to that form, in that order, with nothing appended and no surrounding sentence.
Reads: 19 kg
